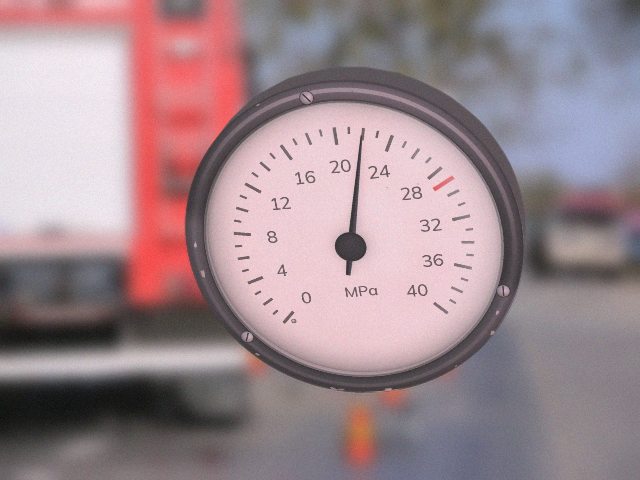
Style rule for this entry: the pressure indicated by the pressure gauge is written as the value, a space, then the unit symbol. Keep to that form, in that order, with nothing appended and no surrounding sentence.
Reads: 22 MPa
